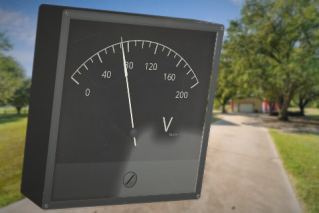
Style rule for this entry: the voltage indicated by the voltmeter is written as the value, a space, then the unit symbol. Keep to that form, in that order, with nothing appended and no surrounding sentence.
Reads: 70 V
